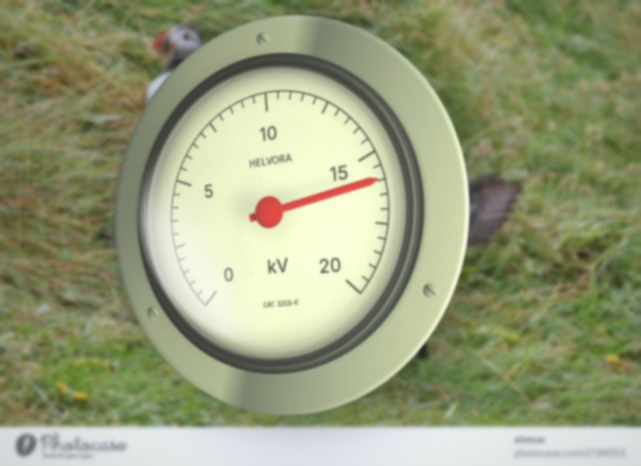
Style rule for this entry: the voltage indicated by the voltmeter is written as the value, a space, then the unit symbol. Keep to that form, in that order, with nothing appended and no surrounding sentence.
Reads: 16 kV
